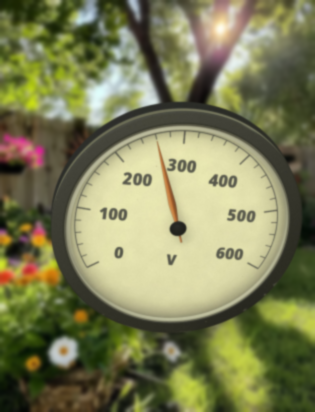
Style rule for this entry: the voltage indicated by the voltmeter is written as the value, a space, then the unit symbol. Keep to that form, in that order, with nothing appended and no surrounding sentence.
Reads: 260 V
